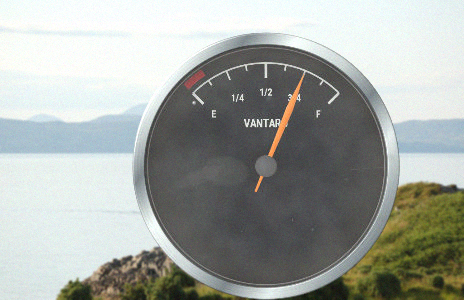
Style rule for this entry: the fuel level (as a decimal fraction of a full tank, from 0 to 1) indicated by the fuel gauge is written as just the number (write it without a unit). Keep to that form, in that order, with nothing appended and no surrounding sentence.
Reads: 0.75
